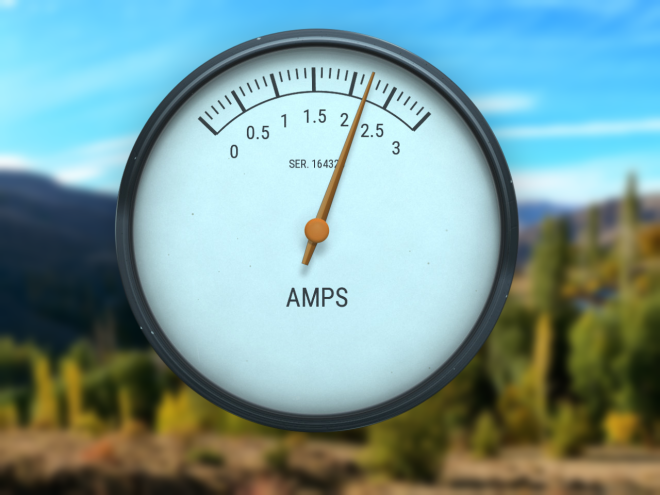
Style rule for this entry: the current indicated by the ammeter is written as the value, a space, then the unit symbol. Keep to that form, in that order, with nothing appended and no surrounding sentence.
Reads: 2.2 A
